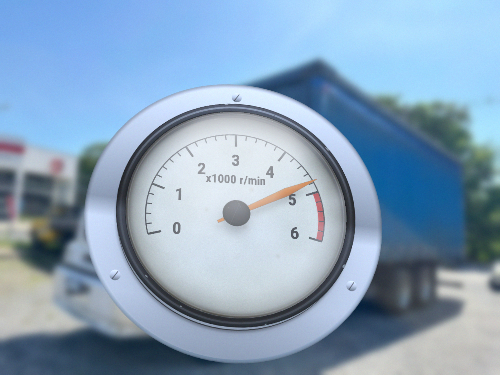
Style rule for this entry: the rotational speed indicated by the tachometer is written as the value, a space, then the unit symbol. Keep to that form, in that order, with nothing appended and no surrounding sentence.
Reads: 4800 rpm
